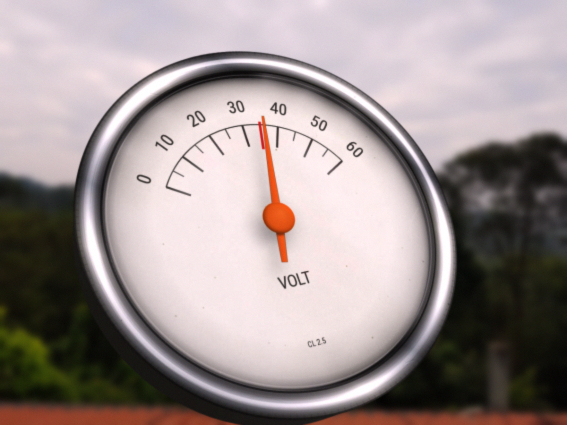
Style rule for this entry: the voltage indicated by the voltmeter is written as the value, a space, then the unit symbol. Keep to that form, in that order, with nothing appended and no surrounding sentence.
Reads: 35 V
